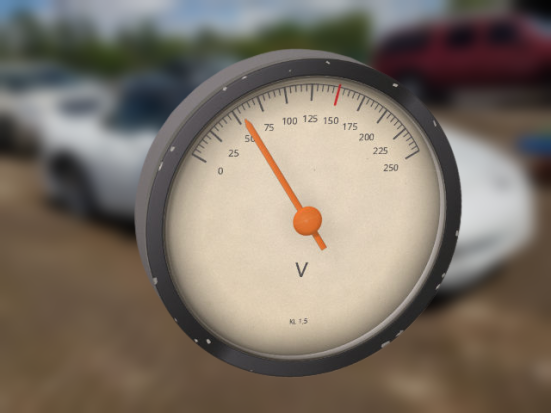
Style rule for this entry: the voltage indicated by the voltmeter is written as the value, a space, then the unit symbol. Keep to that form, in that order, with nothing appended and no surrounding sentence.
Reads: 55 V
